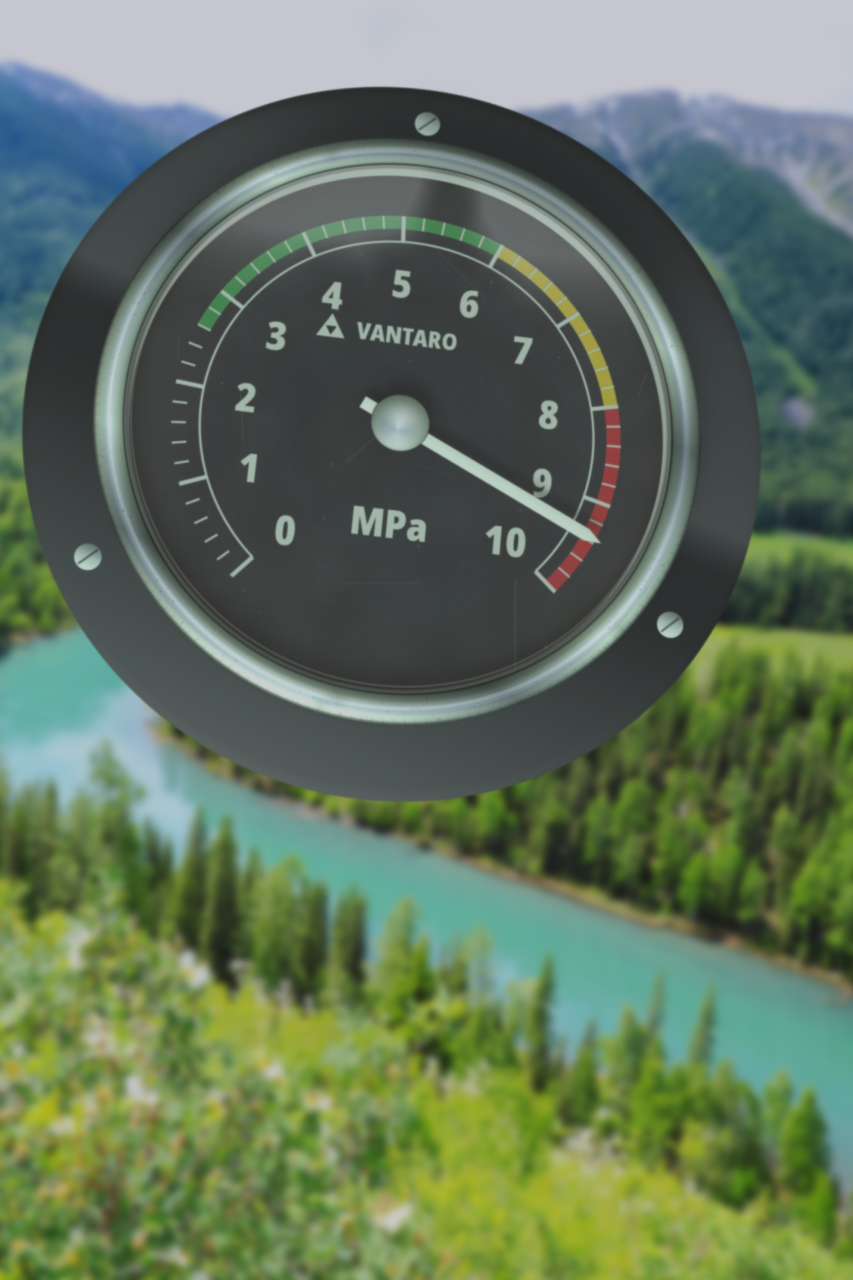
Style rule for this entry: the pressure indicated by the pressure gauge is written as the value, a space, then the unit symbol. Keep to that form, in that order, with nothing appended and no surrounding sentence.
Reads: 9.4 MPa
